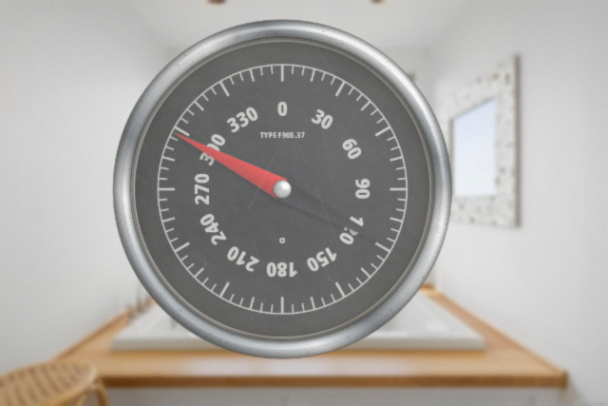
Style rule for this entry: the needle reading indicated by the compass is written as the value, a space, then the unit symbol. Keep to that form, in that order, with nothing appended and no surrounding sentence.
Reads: 297.5 °
